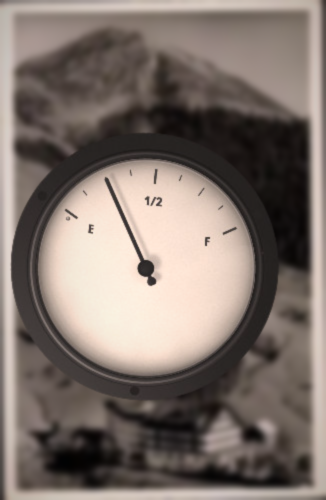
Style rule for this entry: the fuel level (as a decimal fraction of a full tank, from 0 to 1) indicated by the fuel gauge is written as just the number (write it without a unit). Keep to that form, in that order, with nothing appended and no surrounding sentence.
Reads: 0.25
